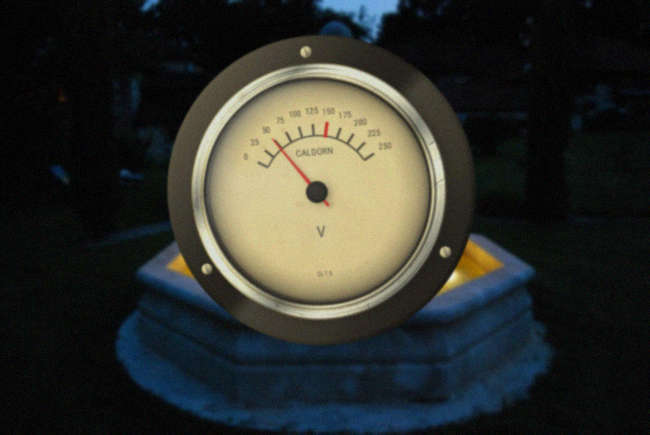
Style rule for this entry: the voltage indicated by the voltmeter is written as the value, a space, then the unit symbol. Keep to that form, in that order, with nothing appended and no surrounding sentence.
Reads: 50 V
